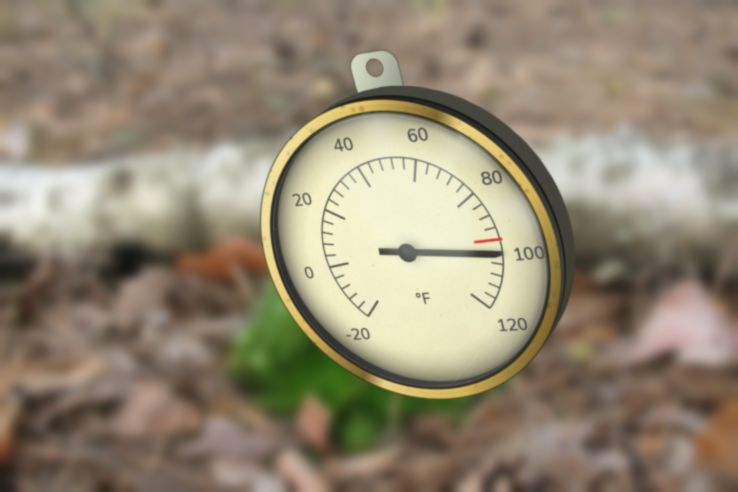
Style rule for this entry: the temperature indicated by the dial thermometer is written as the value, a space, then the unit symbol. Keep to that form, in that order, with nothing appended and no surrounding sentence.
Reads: 100 °F
